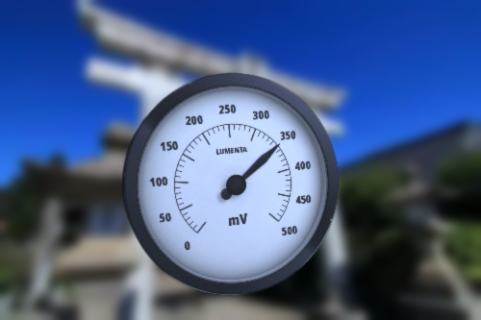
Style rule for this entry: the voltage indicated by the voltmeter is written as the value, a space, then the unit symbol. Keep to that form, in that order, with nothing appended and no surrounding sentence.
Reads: 350 mV
